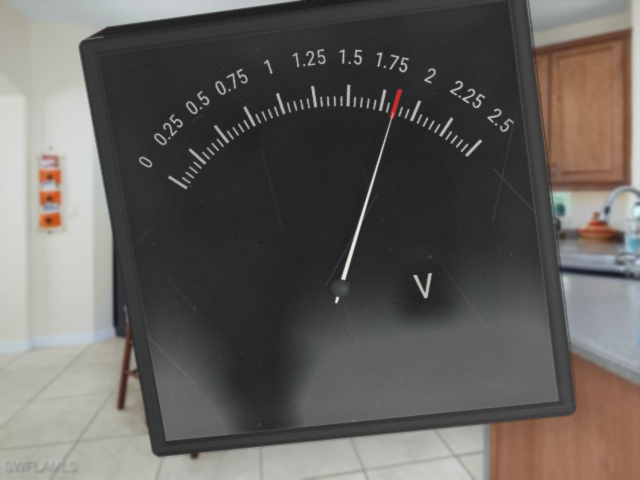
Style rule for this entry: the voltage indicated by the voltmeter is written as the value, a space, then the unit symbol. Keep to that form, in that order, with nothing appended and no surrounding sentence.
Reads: 1.85 V
